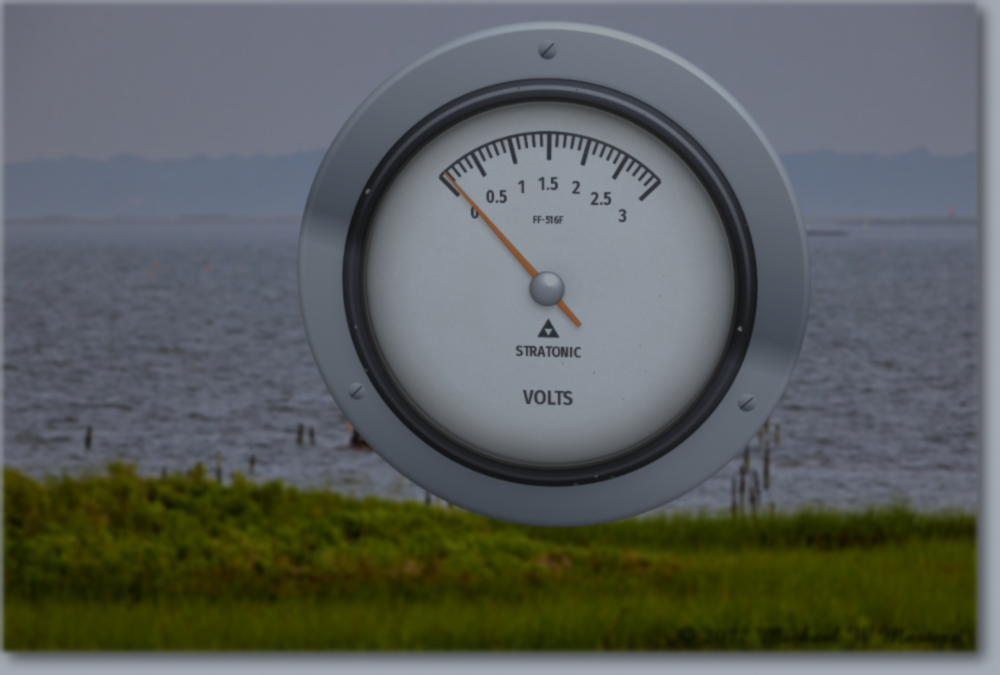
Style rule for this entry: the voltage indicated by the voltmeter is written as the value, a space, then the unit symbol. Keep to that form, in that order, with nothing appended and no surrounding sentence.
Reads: 0.1 V
